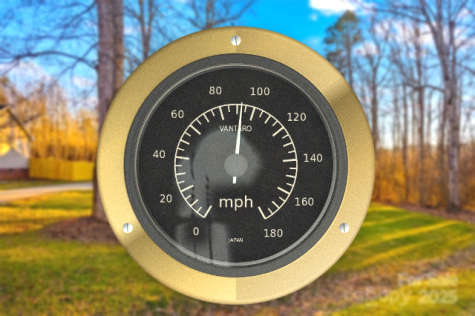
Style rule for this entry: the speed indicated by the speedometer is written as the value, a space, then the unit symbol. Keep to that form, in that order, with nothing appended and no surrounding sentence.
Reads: 92.5 mph
